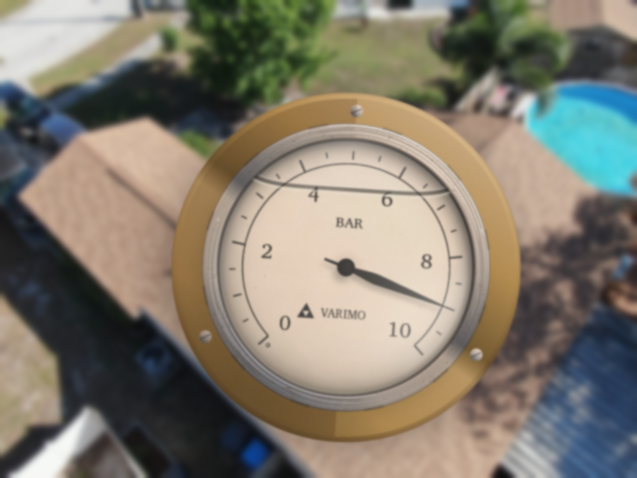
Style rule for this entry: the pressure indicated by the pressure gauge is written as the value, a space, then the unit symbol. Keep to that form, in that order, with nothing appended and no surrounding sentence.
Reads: 9 bar
